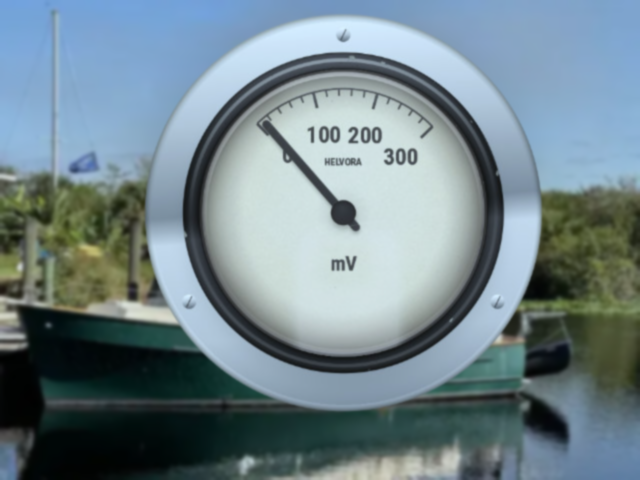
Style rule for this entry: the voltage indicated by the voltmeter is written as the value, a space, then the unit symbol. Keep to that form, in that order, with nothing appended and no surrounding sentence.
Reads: 10 mV
